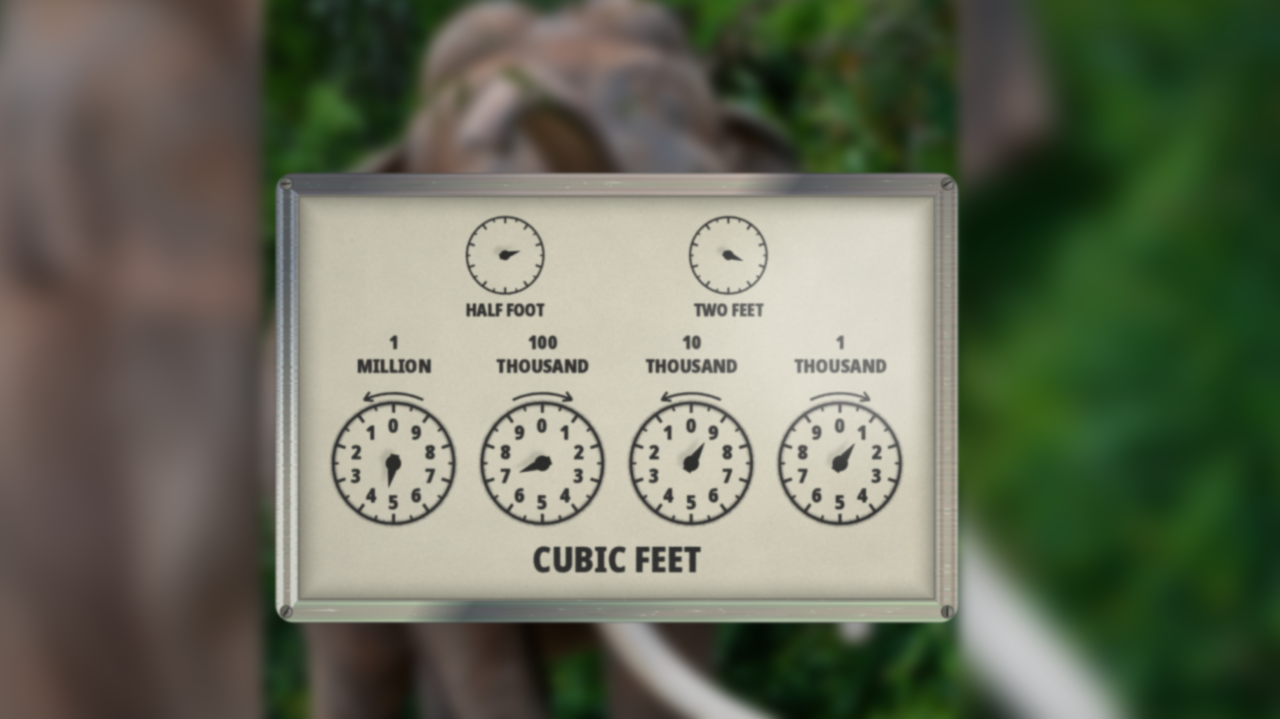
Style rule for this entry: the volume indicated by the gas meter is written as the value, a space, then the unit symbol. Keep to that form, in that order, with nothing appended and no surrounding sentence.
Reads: 469100 ft³
